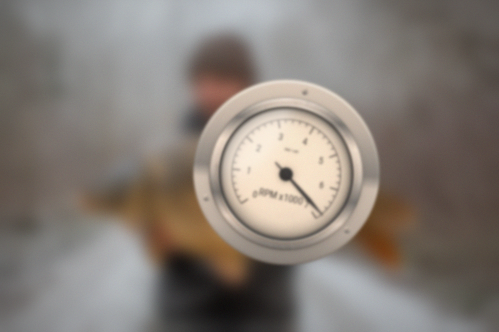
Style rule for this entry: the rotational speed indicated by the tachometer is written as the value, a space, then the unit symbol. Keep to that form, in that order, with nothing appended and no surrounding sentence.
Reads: 6800 rpm
